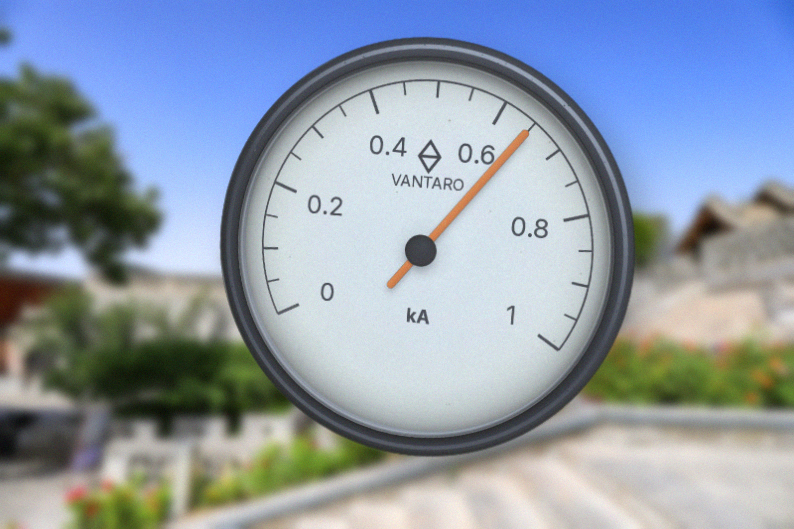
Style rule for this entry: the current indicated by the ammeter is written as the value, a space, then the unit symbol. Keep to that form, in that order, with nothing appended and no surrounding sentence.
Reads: 0.65 kA
